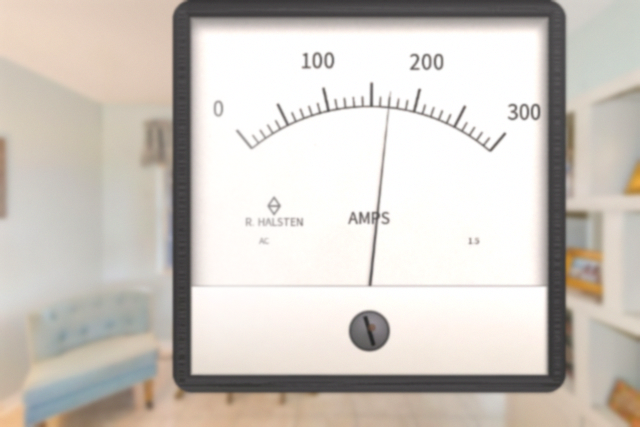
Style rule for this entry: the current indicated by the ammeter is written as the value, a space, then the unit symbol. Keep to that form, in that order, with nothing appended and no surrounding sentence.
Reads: 170 A
